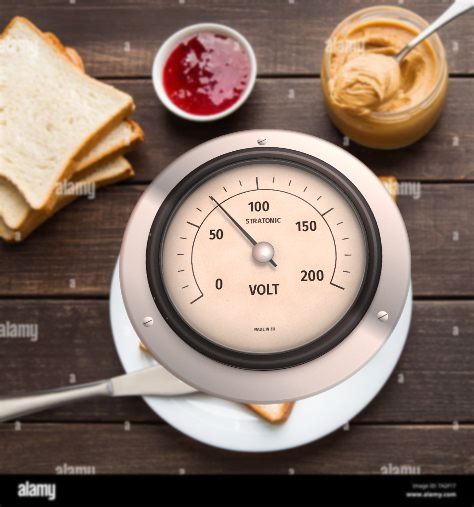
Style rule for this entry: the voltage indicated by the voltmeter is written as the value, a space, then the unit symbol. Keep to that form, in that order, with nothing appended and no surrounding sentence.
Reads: 70 V
